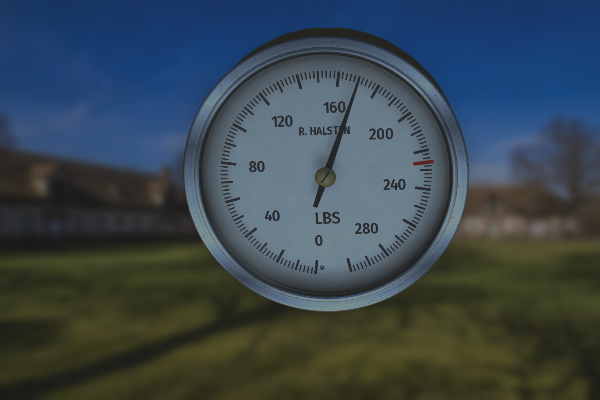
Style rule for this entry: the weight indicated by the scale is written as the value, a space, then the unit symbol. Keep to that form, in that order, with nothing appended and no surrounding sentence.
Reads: 170 lb
